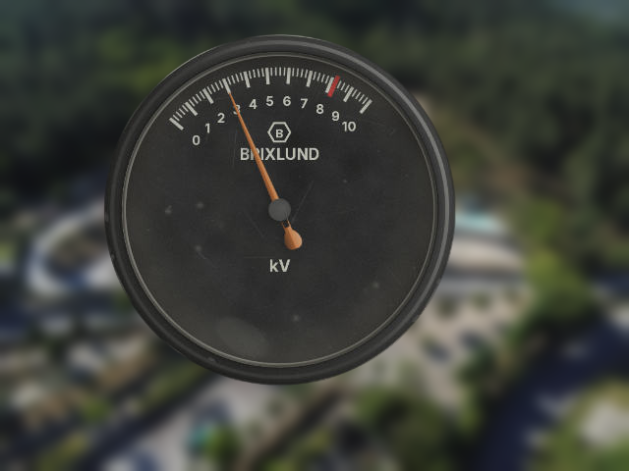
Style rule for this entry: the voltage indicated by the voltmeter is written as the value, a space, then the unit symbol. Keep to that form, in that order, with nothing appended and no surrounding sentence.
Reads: 3 kV
